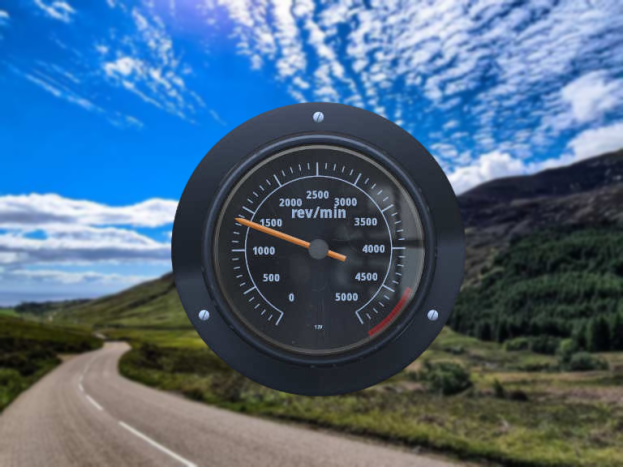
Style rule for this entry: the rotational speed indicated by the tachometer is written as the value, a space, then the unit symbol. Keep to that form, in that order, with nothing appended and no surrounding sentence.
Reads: 1350 rpm
